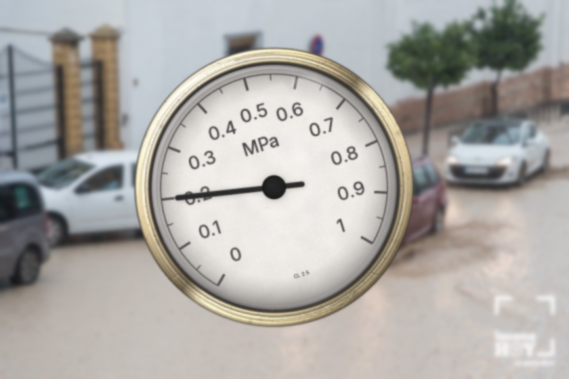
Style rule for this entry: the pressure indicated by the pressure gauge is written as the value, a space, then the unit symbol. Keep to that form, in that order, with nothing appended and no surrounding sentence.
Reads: 0.2 MPa
